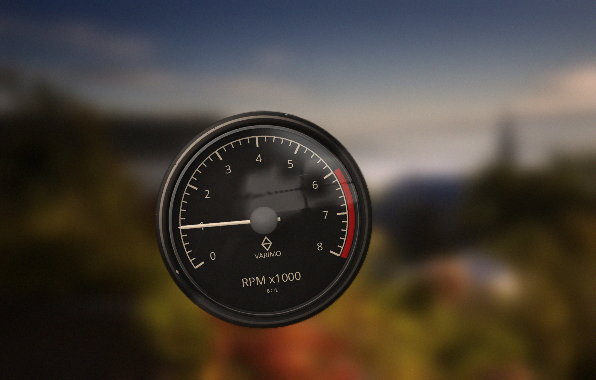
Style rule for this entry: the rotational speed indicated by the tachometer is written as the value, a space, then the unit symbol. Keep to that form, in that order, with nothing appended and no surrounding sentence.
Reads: 1000 rpm
